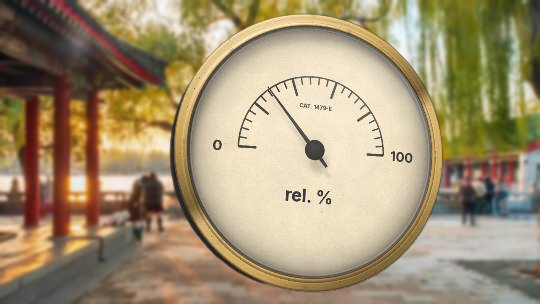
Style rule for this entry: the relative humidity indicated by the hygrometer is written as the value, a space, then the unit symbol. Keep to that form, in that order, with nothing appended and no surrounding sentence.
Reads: 28 %
